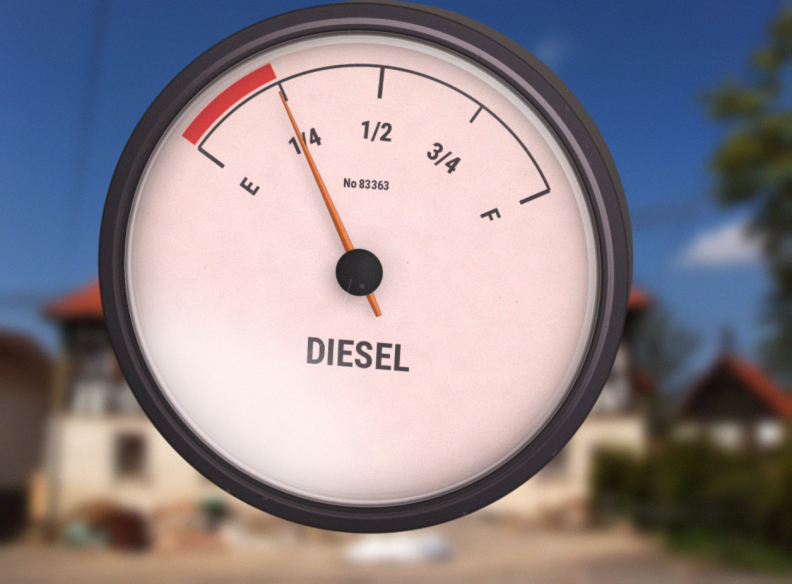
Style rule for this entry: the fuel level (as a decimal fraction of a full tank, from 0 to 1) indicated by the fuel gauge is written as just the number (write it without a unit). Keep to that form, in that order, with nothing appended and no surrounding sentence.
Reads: 0.25
